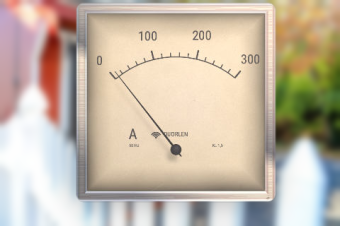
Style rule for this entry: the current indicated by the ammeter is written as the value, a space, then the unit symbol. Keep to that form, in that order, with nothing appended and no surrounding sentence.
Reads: 10 A
